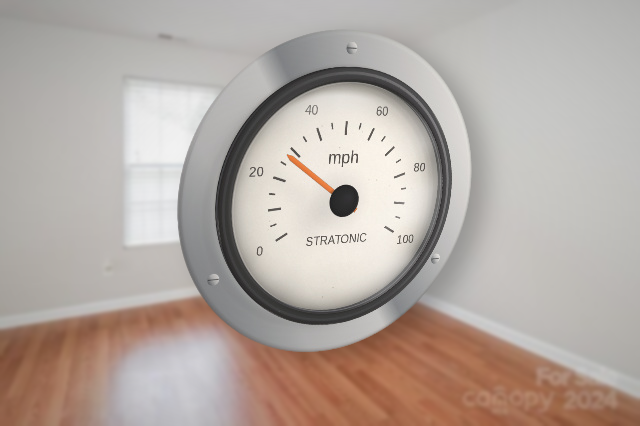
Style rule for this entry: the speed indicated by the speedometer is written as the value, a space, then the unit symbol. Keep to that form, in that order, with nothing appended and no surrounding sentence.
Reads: 27.5 mph
